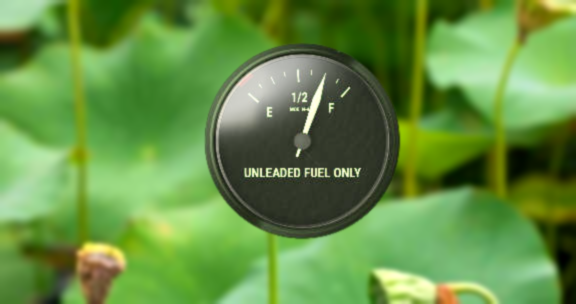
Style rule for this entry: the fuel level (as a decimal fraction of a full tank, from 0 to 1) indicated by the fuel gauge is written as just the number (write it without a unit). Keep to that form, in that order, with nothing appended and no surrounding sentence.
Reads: 0.75
